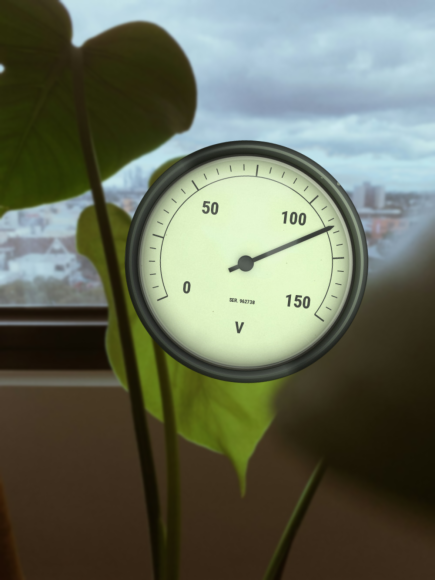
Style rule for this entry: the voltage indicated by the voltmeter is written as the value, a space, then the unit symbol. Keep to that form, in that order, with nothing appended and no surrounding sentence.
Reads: 112.5 V
